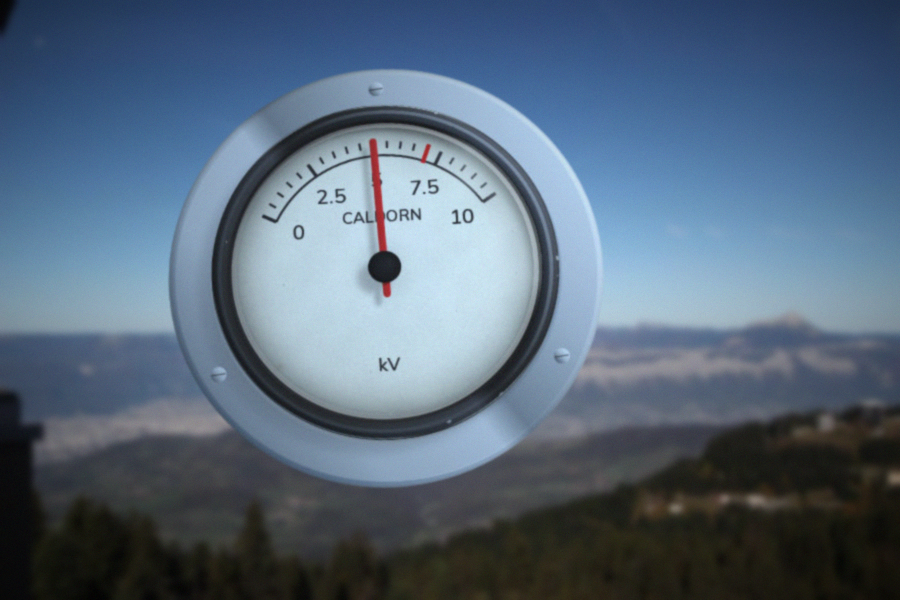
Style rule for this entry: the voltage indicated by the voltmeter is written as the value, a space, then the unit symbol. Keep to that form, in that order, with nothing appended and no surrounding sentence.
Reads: 5 kV
